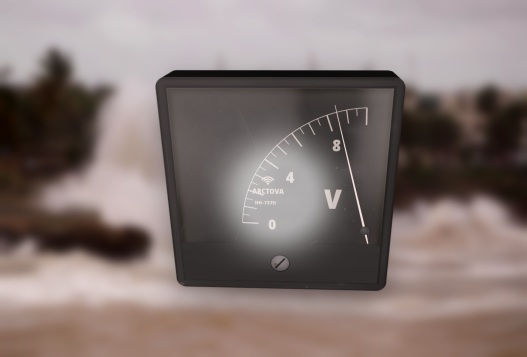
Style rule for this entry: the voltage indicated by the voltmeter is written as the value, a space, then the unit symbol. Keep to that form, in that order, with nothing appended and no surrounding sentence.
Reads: 8.5 V
